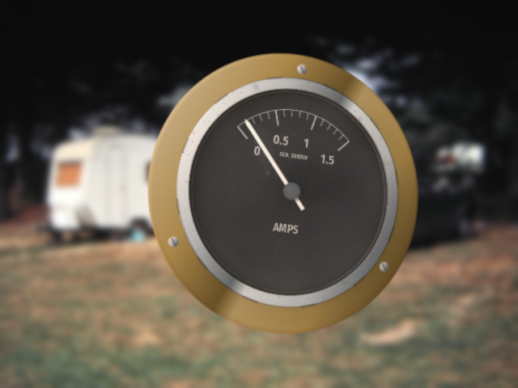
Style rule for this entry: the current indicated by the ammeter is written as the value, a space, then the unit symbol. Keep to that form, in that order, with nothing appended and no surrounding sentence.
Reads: 0.1 A
